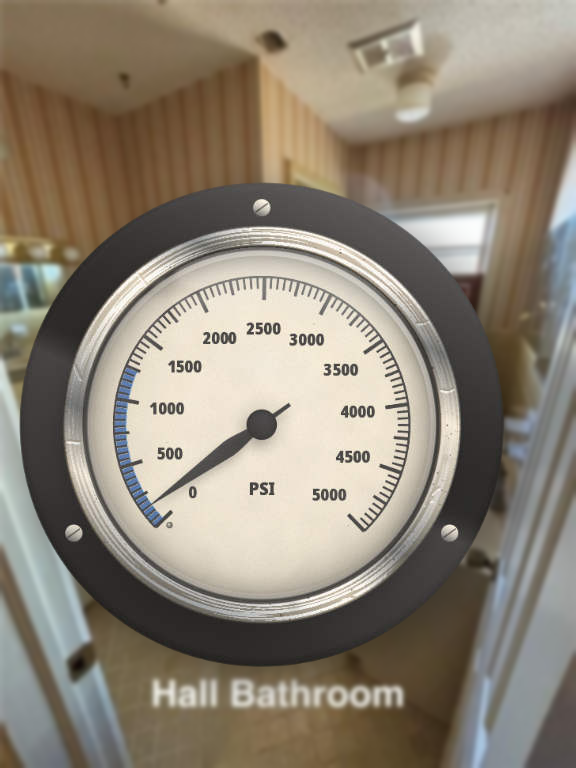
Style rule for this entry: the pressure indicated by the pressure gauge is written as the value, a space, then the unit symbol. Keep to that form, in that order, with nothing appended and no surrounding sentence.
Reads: 150 psi
